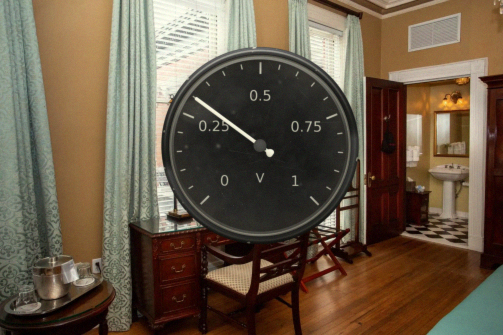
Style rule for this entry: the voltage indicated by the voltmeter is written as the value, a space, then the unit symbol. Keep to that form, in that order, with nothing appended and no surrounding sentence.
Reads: 0.3 V
